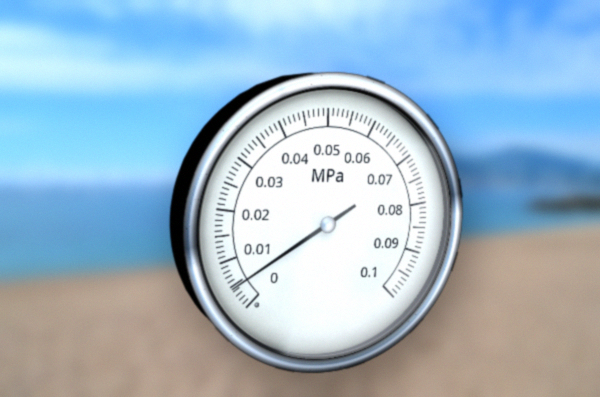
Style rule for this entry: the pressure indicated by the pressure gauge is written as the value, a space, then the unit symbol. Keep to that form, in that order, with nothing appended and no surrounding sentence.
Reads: 0.005 MPa
